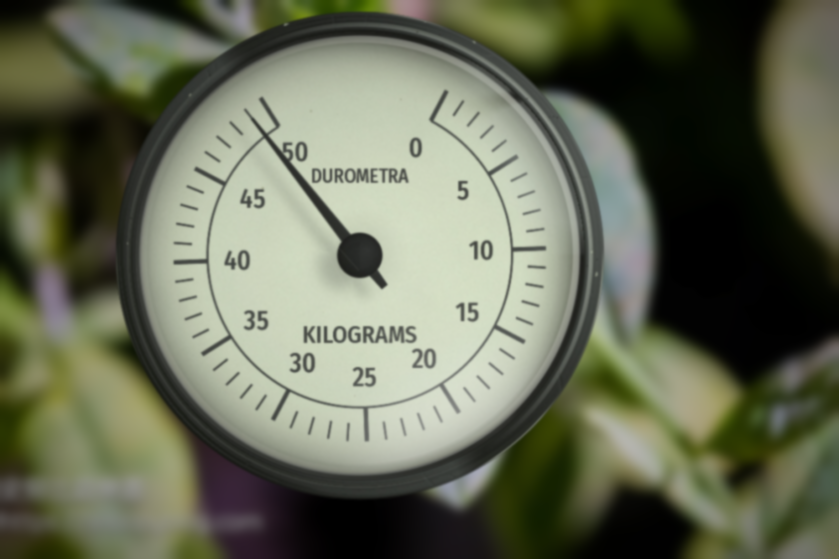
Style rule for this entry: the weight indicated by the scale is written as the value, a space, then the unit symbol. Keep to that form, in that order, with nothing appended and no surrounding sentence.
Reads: 49 kg
